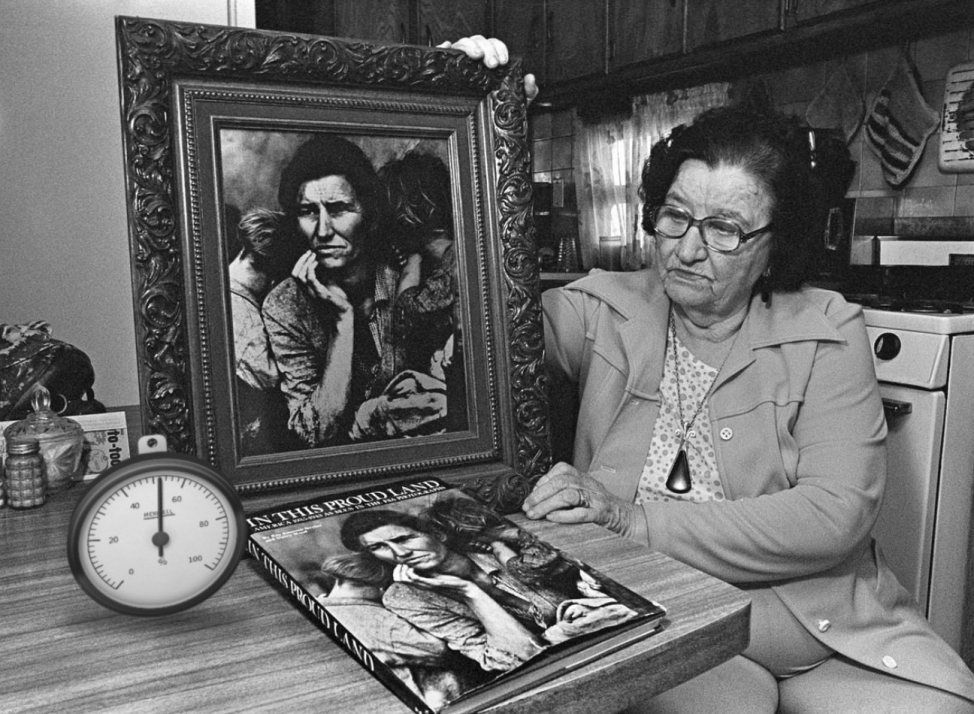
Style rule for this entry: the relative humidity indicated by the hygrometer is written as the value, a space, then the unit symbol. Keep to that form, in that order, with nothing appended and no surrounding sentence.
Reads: 52 %
